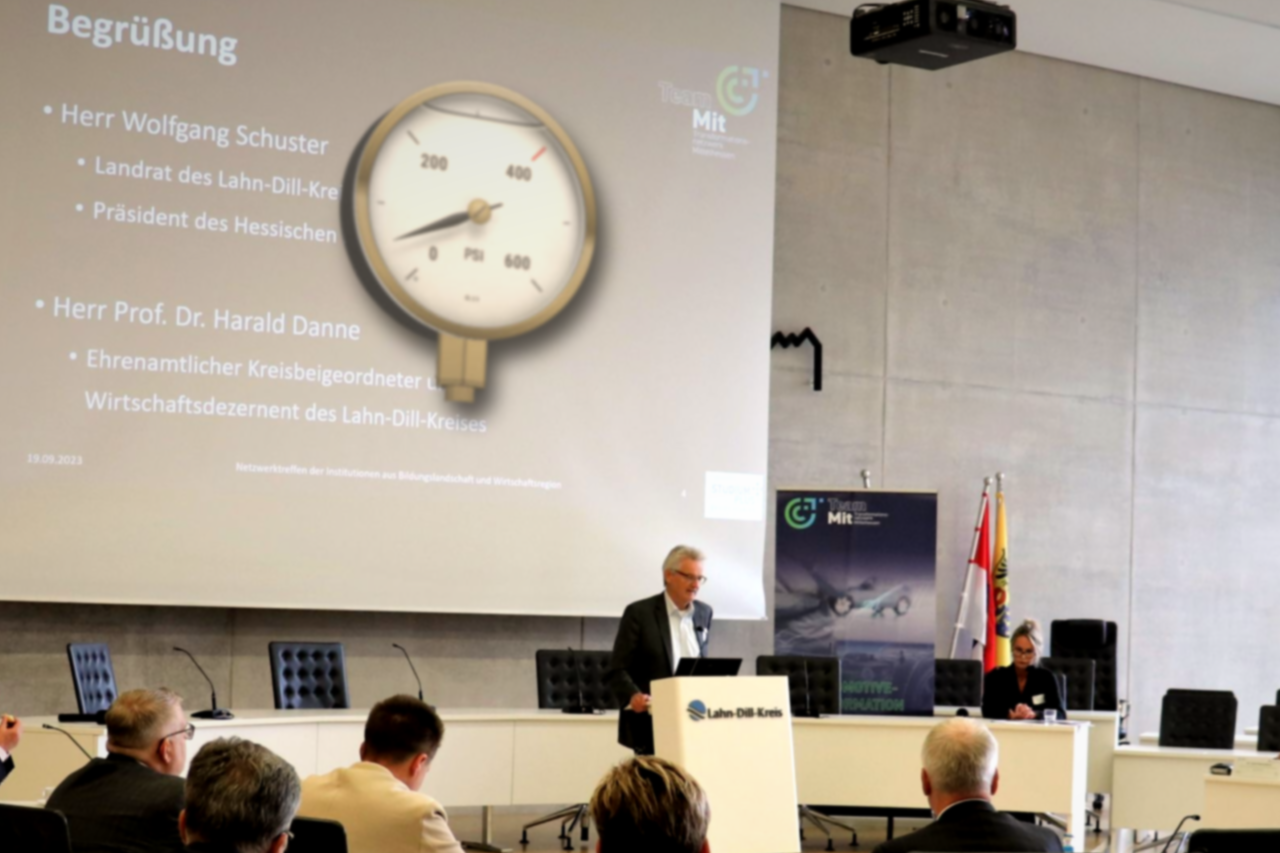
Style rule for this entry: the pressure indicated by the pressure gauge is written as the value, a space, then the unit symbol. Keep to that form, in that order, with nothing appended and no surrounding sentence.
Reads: 50 psi
